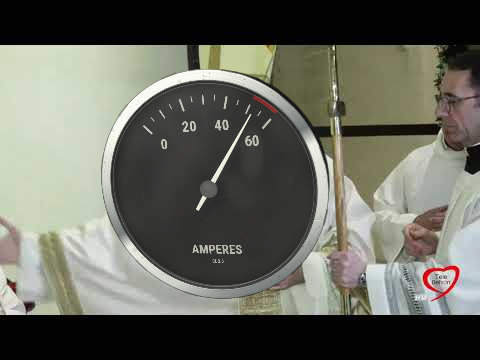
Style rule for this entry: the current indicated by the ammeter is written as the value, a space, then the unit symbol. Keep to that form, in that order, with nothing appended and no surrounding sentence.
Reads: 52.5 A
